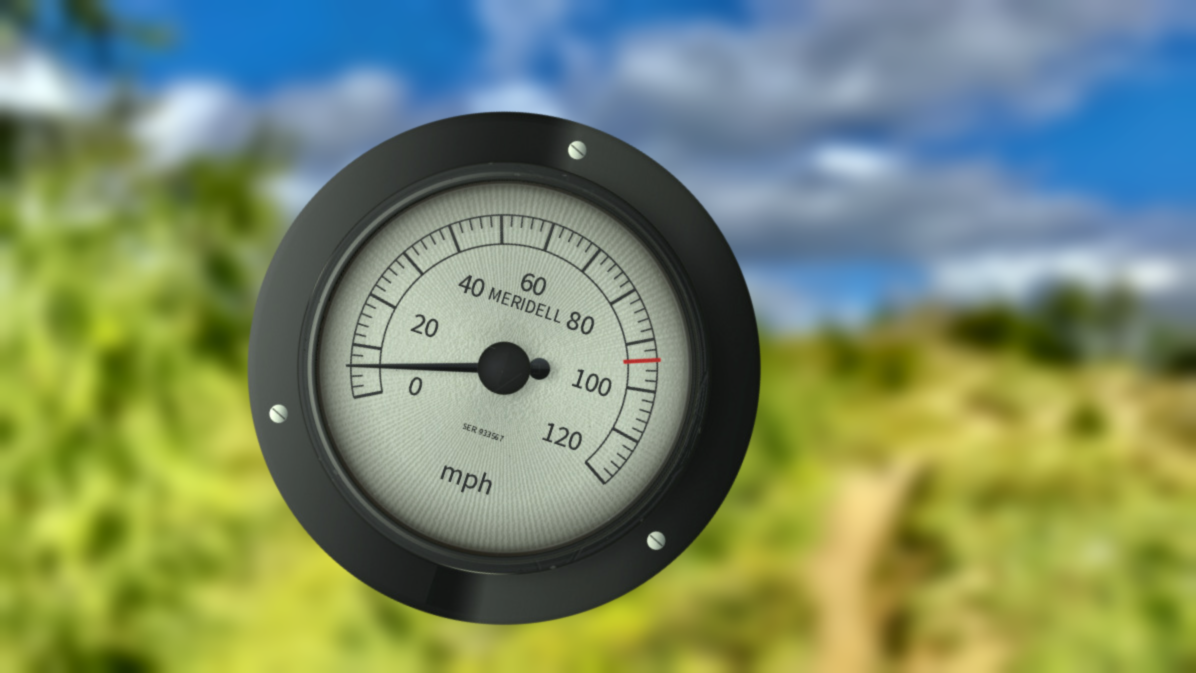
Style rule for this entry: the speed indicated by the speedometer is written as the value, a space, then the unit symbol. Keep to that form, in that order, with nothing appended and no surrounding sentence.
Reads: 6 mph
